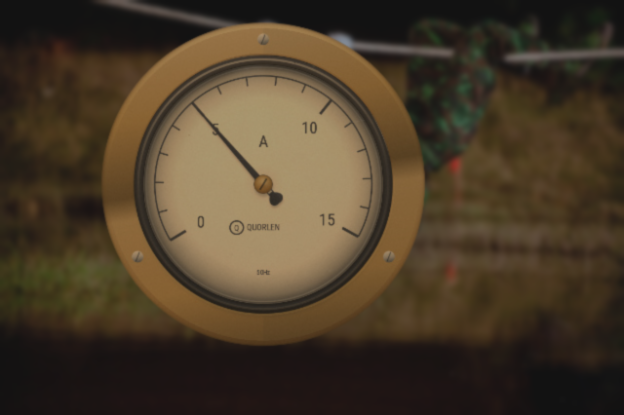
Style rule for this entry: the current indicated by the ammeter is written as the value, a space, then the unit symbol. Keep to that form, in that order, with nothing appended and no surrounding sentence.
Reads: 5 A
